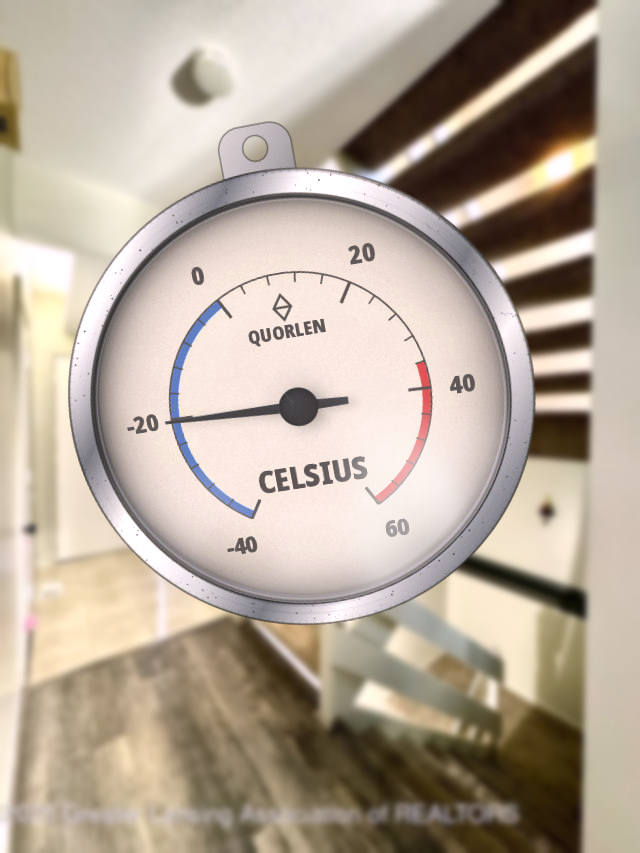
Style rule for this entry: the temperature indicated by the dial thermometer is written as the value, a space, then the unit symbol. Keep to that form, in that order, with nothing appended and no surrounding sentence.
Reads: -20 °C
